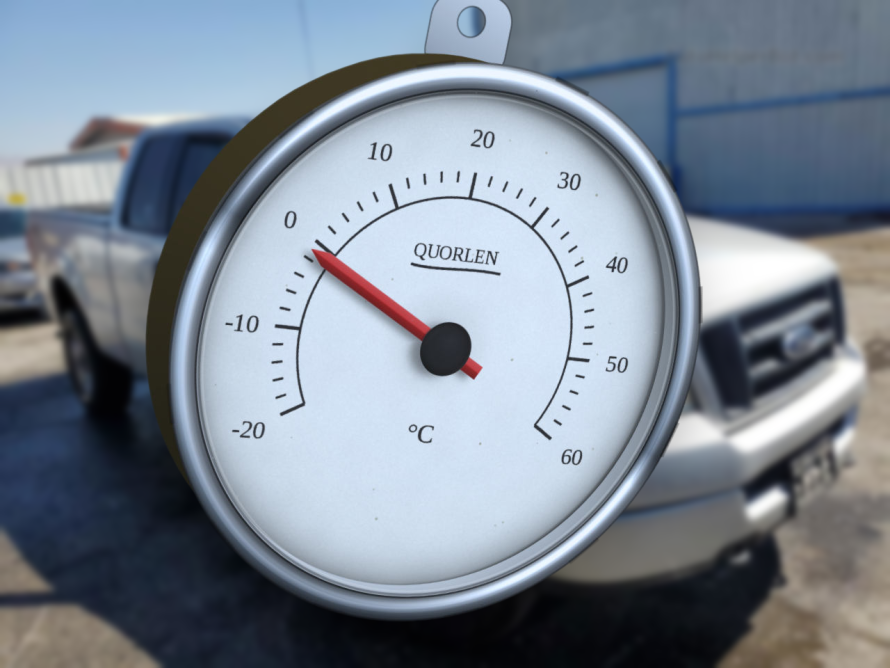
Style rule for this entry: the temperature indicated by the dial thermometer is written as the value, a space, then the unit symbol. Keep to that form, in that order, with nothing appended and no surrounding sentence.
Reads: -1 °C
